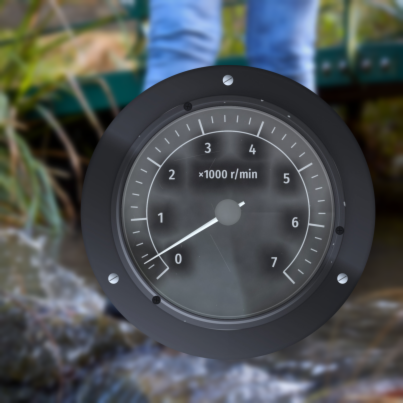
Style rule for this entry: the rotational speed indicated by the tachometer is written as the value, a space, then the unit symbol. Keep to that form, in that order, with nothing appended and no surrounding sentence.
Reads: 300 rpm
